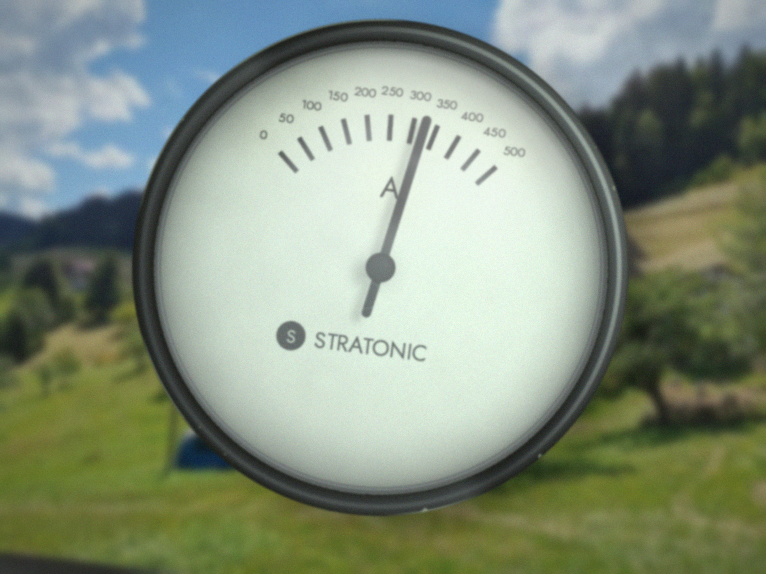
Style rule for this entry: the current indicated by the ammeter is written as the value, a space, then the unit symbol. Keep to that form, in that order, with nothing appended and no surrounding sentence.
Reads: 325 A
